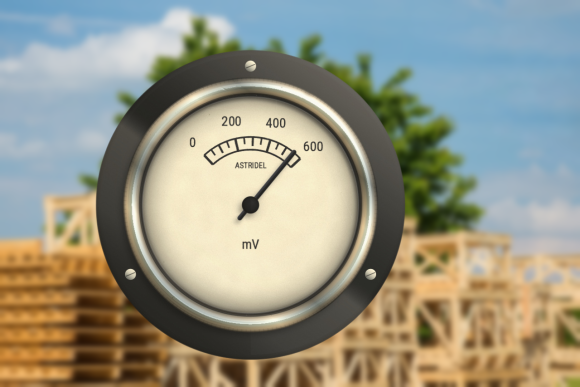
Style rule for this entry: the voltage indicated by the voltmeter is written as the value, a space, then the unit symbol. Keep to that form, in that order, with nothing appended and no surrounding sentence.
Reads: 550 mV
